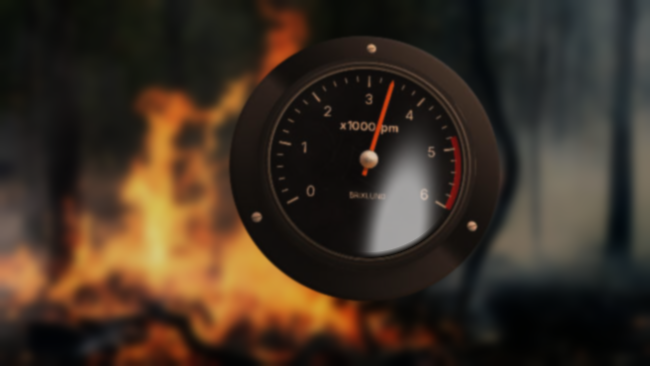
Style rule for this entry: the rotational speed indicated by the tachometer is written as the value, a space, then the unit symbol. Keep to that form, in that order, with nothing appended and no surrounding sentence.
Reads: 3400 rpm
